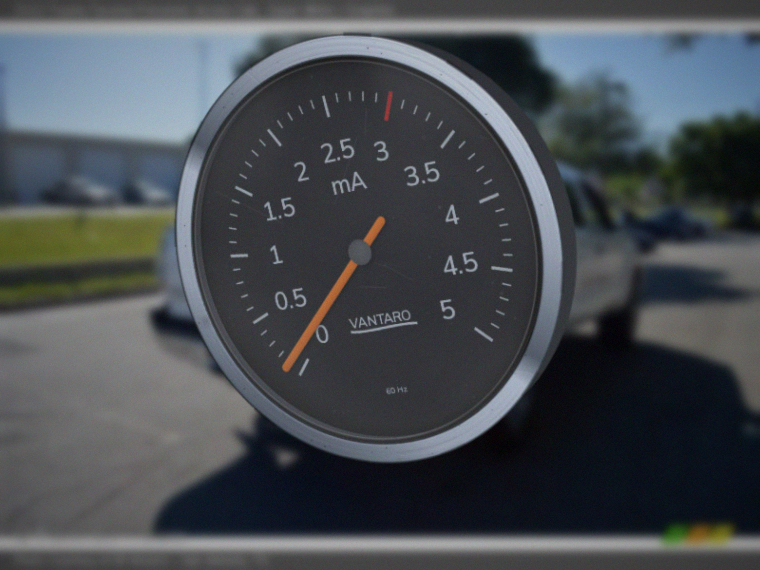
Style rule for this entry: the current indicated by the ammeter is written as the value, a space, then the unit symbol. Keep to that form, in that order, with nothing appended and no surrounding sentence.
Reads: 0.1 mA
